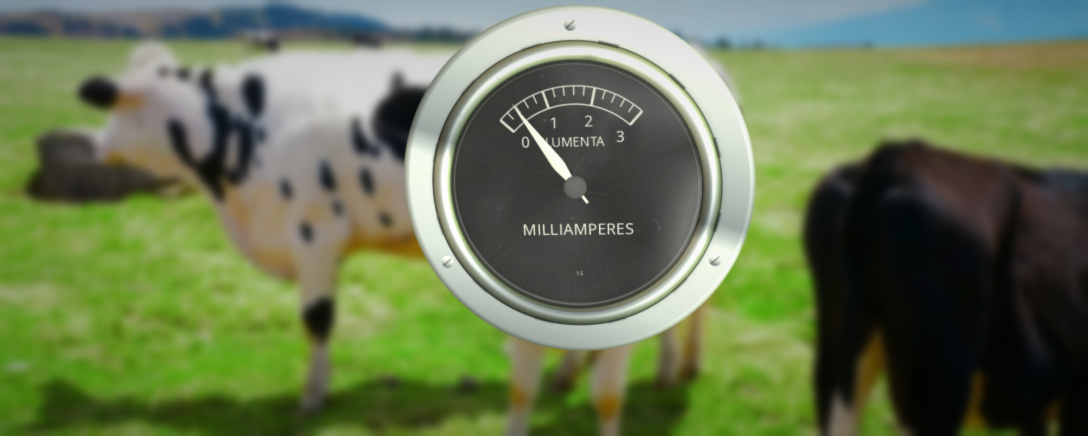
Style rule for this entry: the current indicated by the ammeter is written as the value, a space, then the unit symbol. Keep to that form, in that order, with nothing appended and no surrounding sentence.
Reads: 0.4 mA
